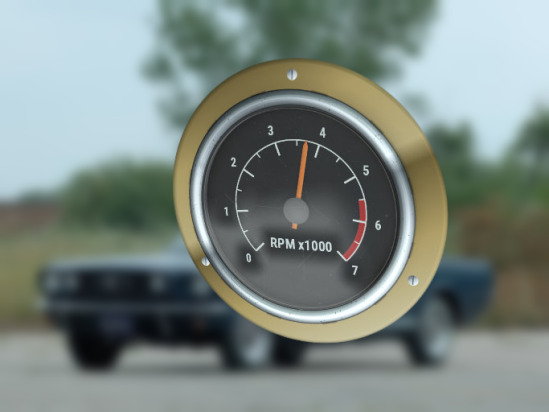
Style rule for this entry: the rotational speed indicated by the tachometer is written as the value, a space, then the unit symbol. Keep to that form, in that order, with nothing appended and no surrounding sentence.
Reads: 3750 rpm
